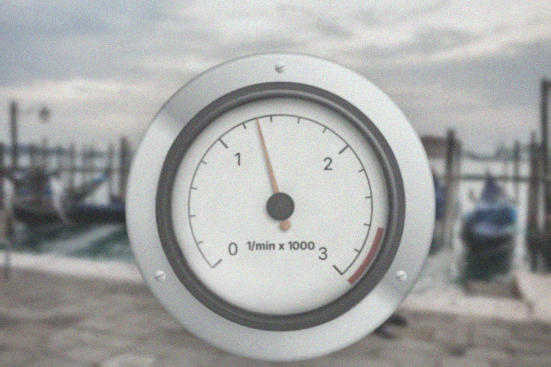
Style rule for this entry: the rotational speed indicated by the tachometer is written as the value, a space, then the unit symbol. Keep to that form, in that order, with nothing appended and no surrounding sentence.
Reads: 1300 rpm
